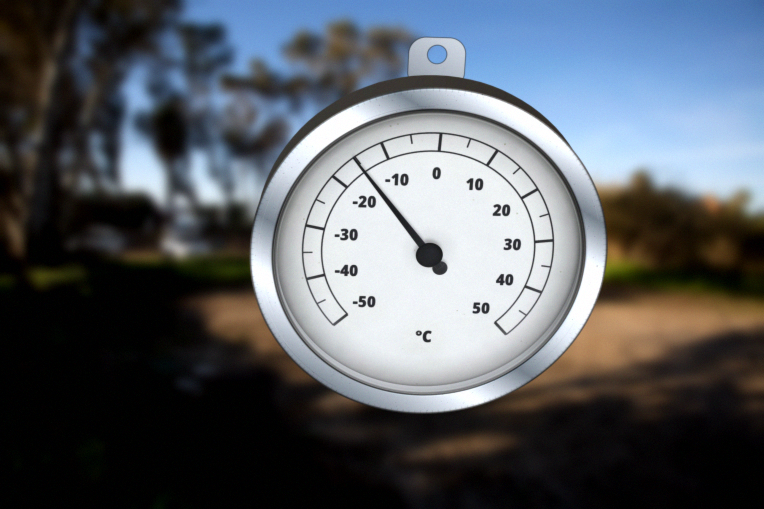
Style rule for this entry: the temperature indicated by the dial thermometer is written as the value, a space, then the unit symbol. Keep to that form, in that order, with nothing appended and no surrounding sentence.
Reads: -15 °C
